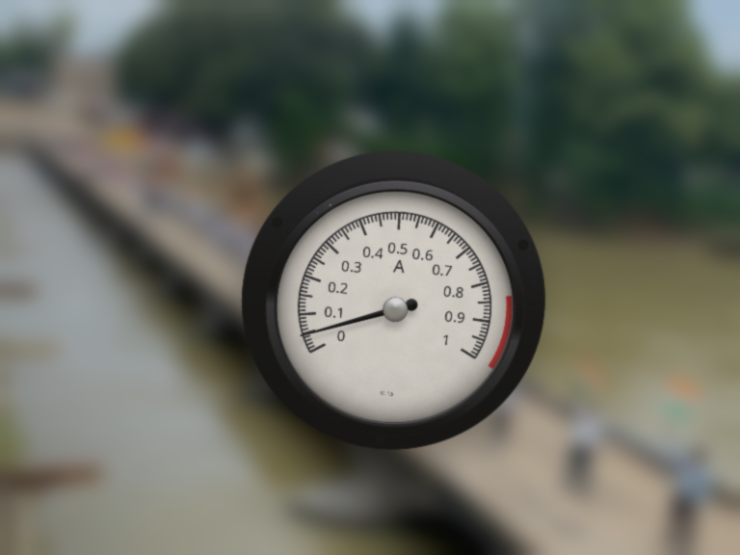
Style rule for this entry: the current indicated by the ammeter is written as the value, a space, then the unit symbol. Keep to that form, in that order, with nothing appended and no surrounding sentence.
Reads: 0.05 A
